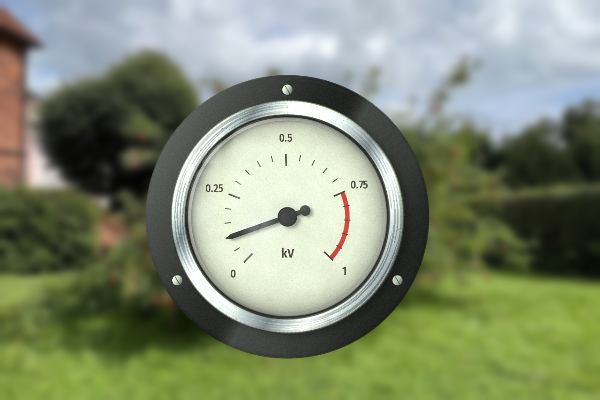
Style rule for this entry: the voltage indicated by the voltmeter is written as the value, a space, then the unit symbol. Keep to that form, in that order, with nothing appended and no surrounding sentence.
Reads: 0.1 kV
